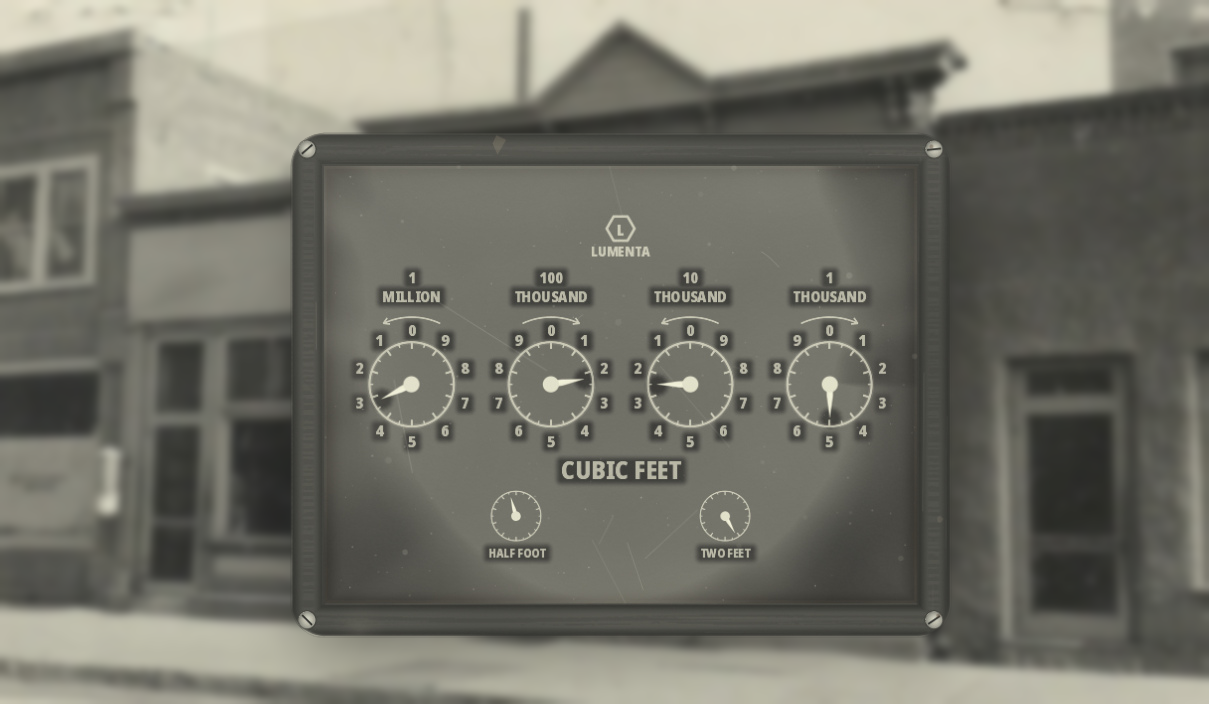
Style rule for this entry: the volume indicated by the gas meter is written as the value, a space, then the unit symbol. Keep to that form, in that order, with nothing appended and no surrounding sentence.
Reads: 322500 ft³
